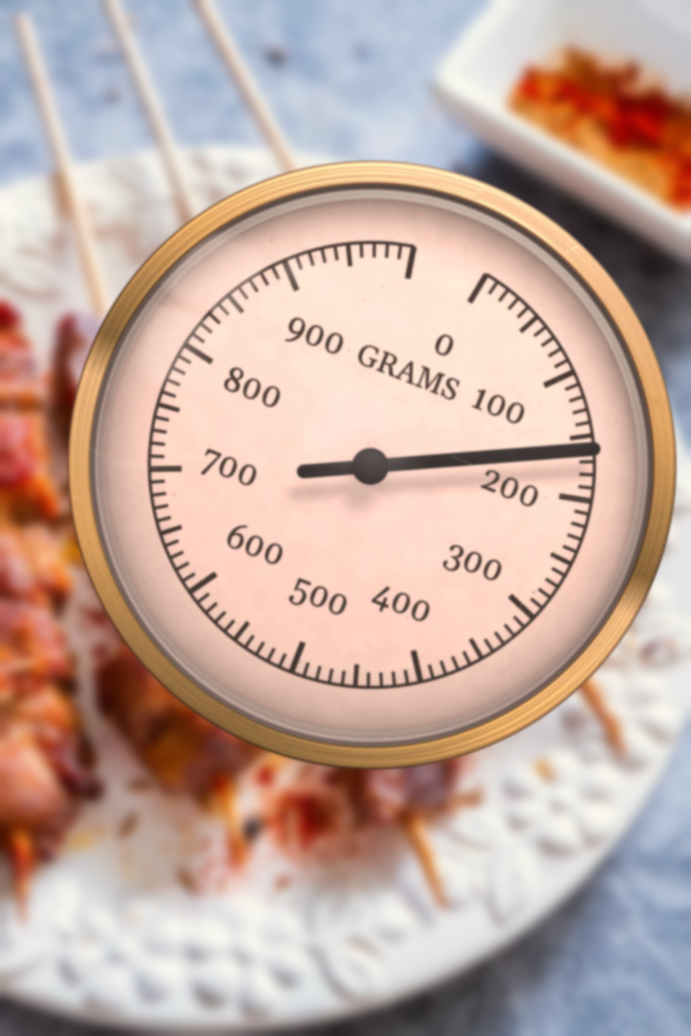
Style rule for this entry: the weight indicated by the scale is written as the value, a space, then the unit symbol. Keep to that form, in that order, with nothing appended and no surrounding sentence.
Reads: 160 g
